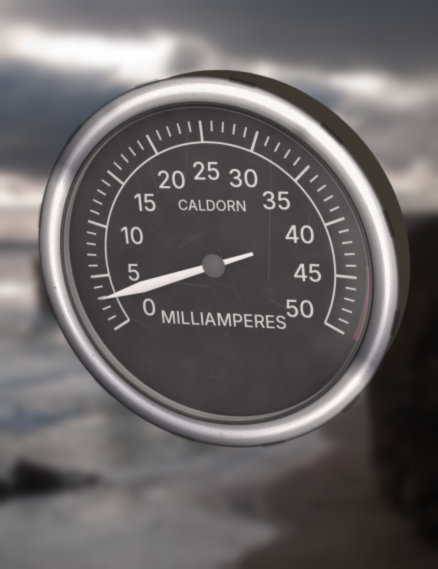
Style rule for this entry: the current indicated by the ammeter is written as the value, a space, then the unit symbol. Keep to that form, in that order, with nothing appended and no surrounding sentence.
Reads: 3 mA
